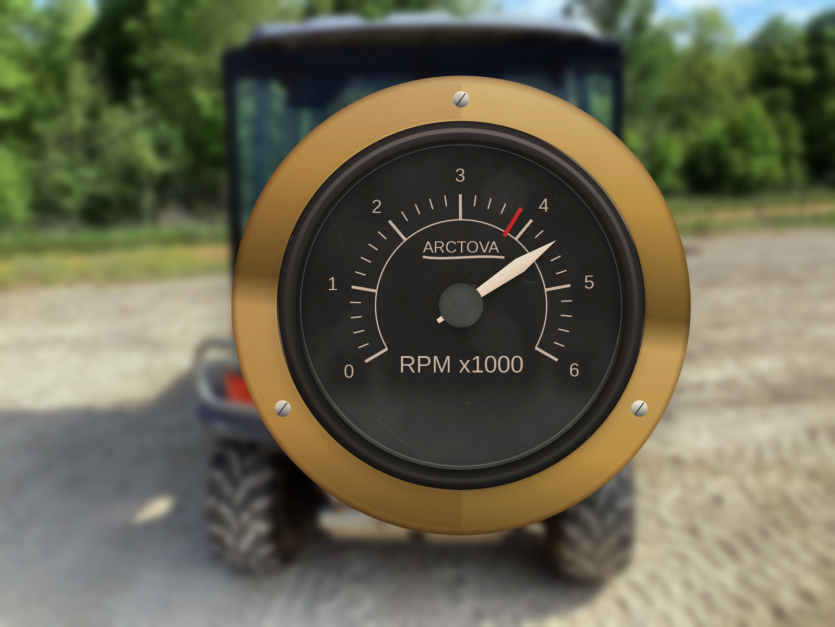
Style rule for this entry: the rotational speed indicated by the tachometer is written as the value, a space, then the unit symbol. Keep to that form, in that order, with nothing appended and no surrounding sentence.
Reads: 4400 rpm
